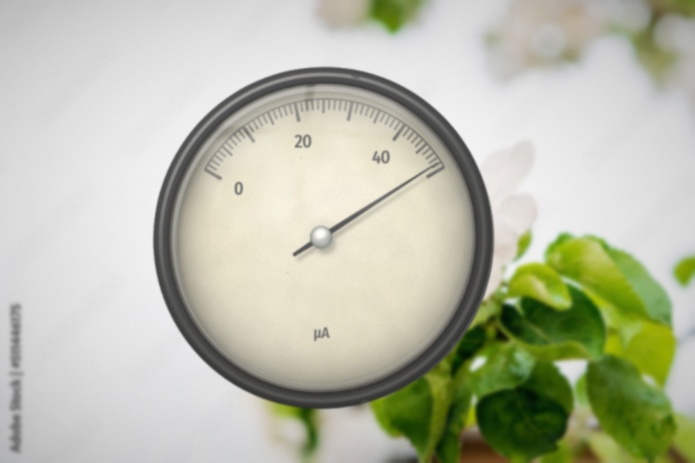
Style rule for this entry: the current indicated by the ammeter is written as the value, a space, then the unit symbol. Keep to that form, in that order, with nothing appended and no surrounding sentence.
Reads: 49 µA
